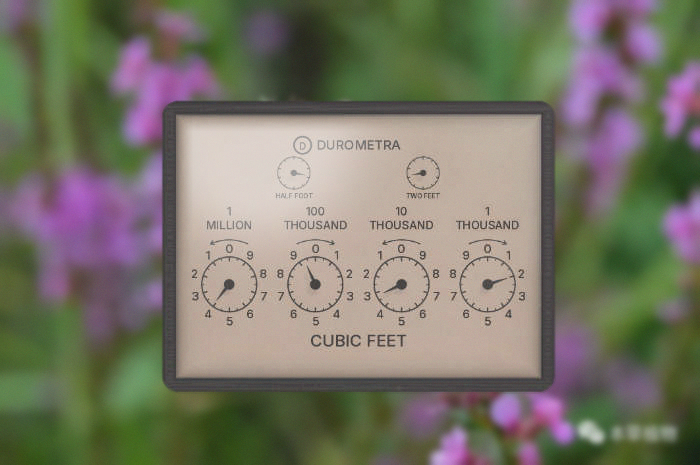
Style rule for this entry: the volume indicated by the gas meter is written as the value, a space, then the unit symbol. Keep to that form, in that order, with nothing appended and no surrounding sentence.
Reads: 393200 ft³
